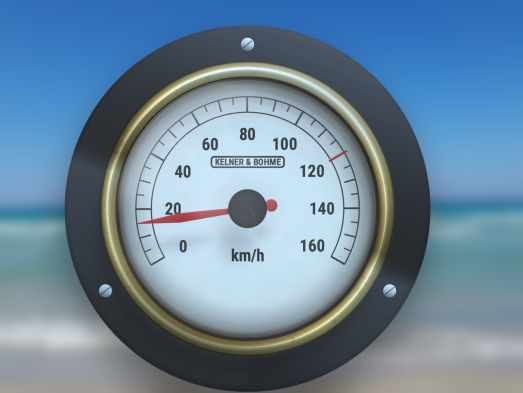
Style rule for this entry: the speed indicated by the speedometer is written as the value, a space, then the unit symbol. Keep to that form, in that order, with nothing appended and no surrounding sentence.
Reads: 15 km/h
